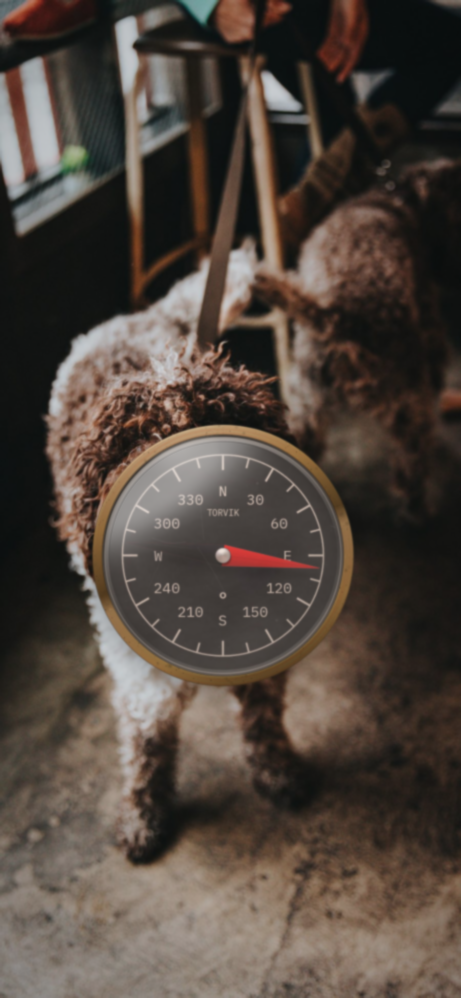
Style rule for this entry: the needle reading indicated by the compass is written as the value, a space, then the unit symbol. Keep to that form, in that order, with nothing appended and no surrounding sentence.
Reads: 97.5 °
